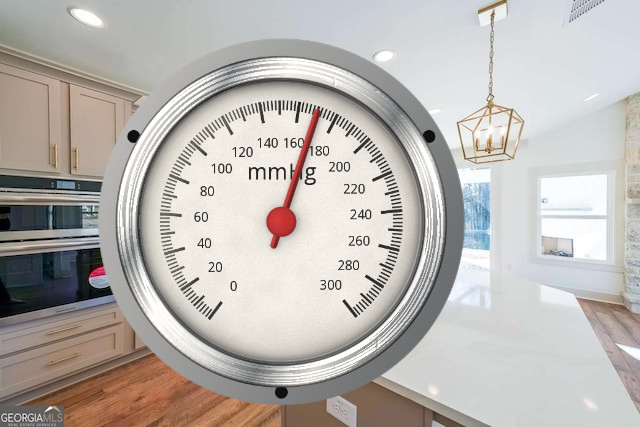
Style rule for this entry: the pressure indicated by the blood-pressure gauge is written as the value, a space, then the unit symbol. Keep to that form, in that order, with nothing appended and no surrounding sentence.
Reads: 170 mmHg
